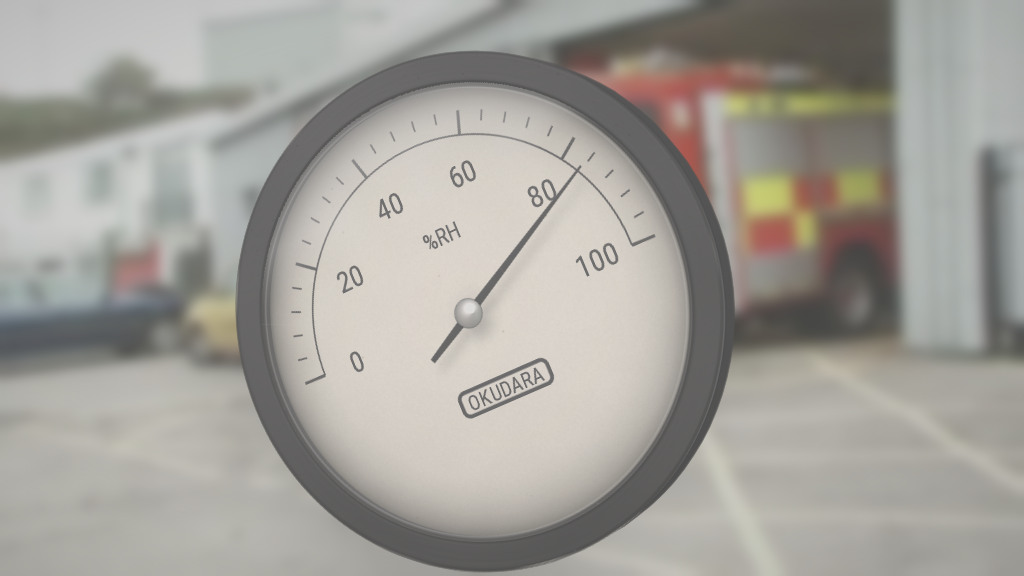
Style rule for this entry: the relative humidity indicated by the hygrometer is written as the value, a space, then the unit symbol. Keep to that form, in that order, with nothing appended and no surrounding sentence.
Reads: 84 %
